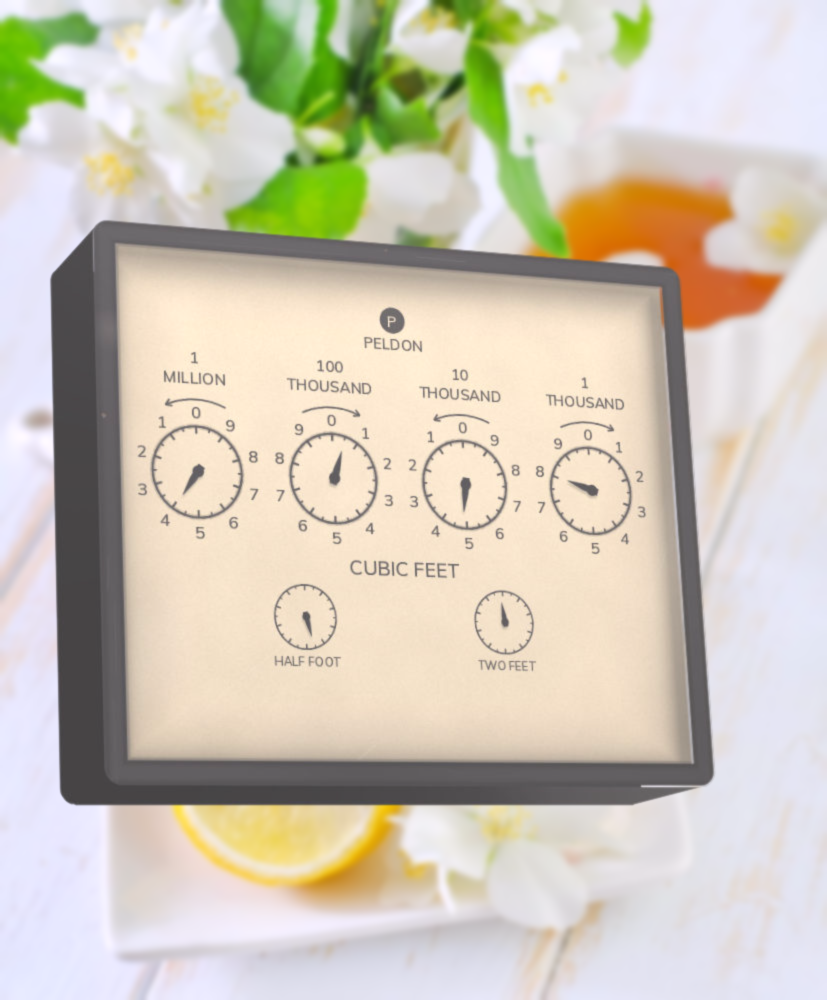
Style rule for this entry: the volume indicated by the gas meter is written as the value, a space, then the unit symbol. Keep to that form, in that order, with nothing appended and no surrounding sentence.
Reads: 404800 ft³
